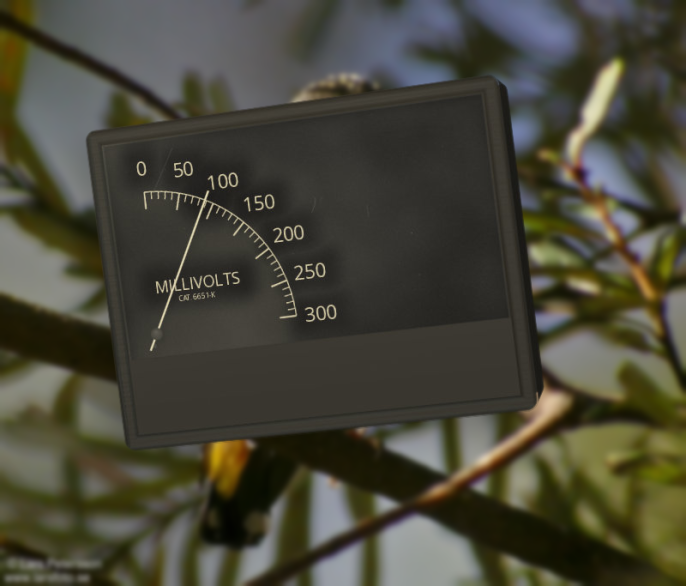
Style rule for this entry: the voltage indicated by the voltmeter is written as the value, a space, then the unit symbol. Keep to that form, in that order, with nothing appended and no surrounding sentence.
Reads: 90 mV
